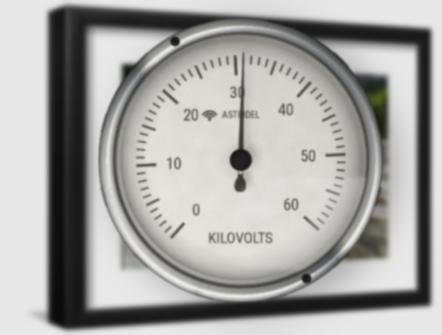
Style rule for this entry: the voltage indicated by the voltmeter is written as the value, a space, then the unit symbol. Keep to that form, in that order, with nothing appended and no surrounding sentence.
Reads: 31 kV
